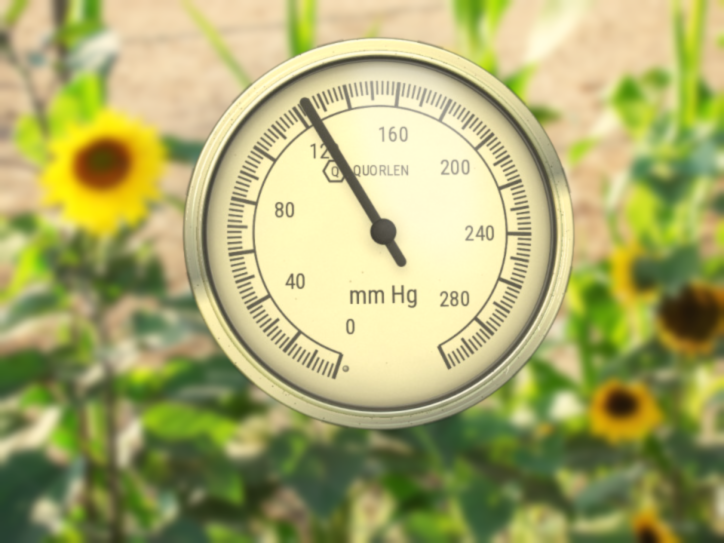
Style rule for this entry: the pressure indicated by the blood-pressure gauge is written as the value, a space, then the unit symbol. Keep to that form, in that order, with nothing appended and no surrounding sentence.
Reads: 124 mmHg
